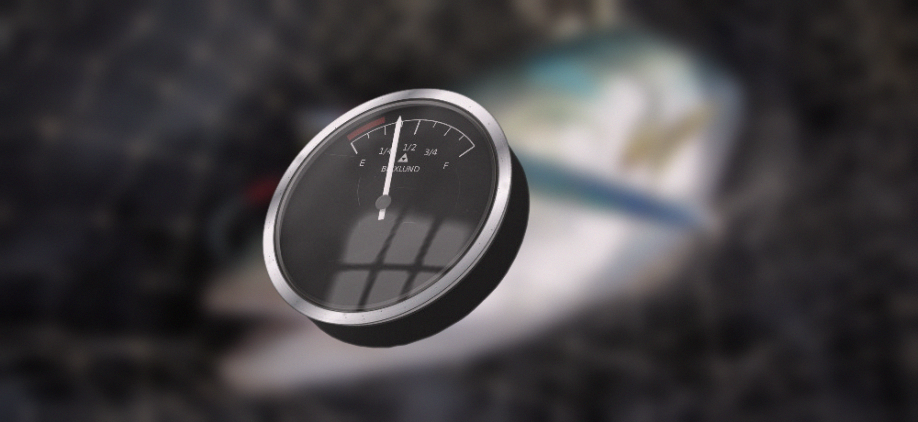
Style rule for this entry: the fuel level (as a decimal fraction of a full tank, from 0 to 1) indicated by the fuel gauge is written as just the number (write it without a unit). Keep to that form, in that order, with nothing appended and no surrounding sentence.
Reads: 0.375
